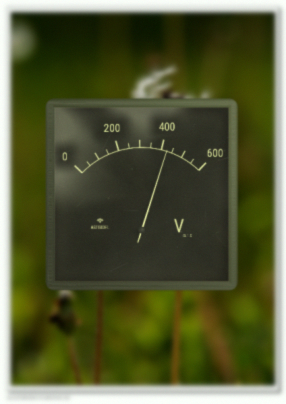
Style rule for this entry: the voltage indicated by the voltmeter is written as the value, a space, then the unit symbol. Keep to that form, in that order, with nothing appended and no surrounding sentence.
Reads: 425 V
